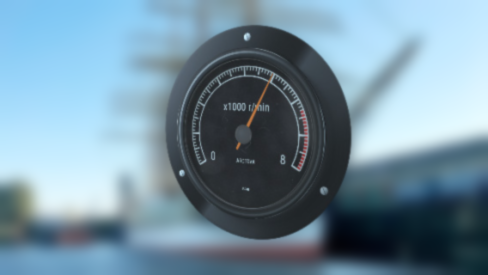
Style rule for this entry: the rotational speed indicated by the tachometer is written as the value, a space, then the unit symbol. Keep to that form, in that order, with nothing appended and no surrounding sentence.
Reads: 5000 rpm
